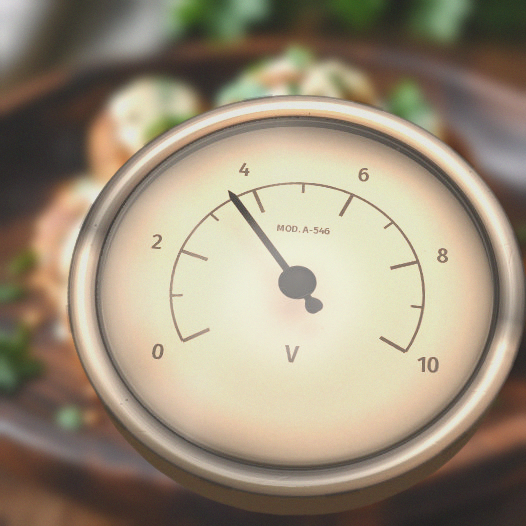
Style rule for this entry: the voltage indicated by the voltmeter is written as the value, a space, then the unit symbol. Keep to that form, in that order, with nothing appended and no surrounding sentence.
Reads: 3.5 V
